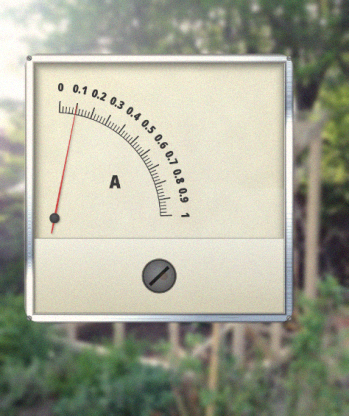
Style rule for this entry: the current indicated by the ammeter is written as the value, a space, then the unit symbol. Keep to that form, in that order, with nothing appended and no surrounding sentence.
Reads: 0.1 A
